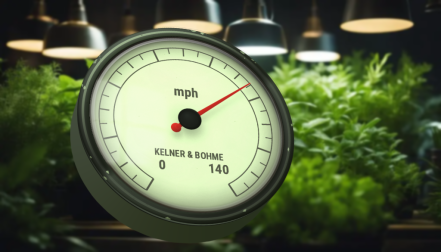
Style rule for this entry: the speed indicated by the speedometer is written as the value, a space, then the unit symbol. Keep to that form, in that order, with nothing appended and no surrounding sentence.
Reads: 95 mph
